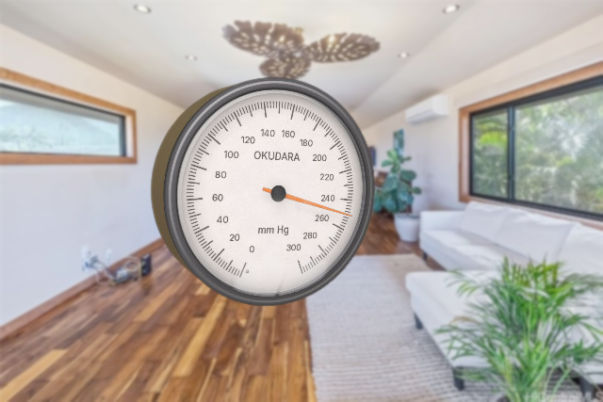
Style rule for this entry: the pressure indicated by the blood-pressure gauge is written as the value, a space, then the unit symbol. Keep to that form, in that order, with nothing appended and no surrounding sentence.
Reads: 250 mmHg
